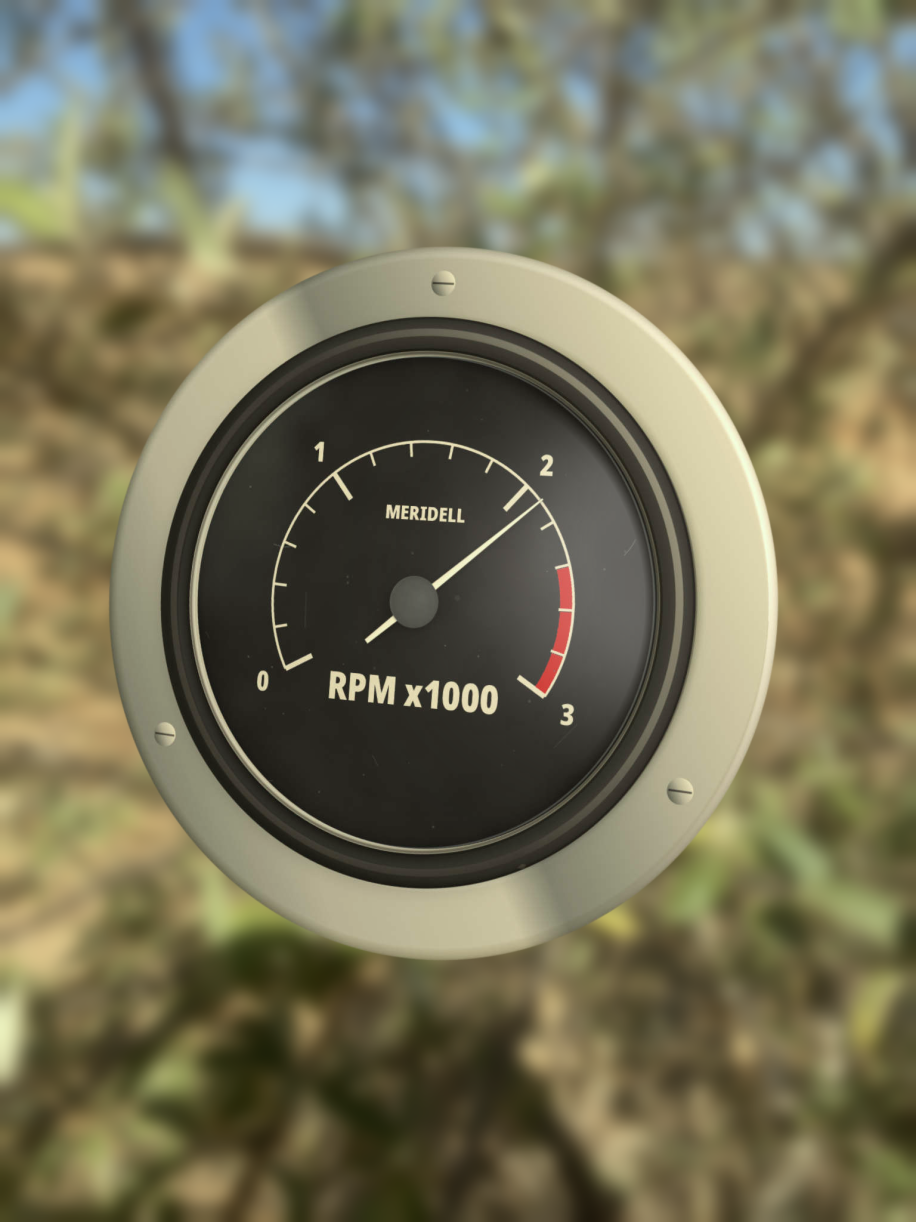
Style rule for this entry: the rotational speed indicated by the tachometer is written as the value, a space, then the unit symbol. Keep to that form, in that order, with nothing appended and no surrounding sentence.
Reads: 2100 rpm
